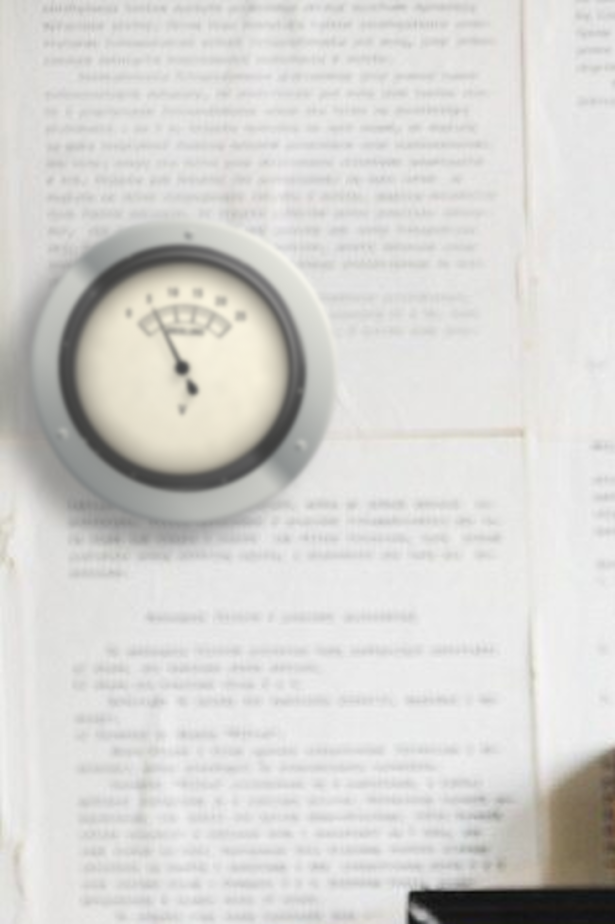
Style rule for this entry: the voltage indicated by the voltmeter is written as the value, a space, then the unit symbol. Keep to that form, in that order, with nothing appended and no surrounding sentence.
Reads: 5 V
